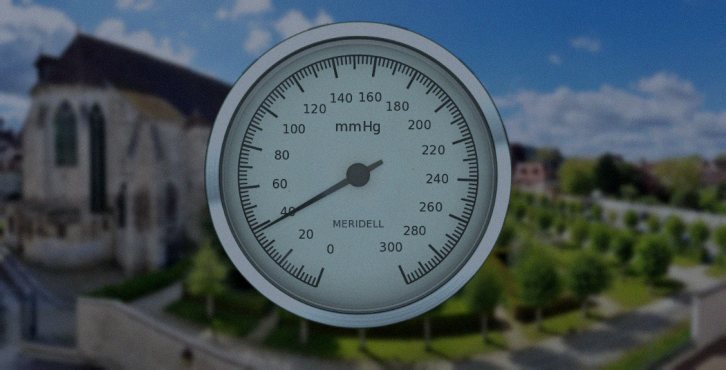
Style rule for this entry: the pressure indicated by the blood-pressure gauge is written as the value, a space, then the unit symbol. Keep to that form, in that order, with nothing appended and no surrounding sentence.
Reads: 38 mmHg
